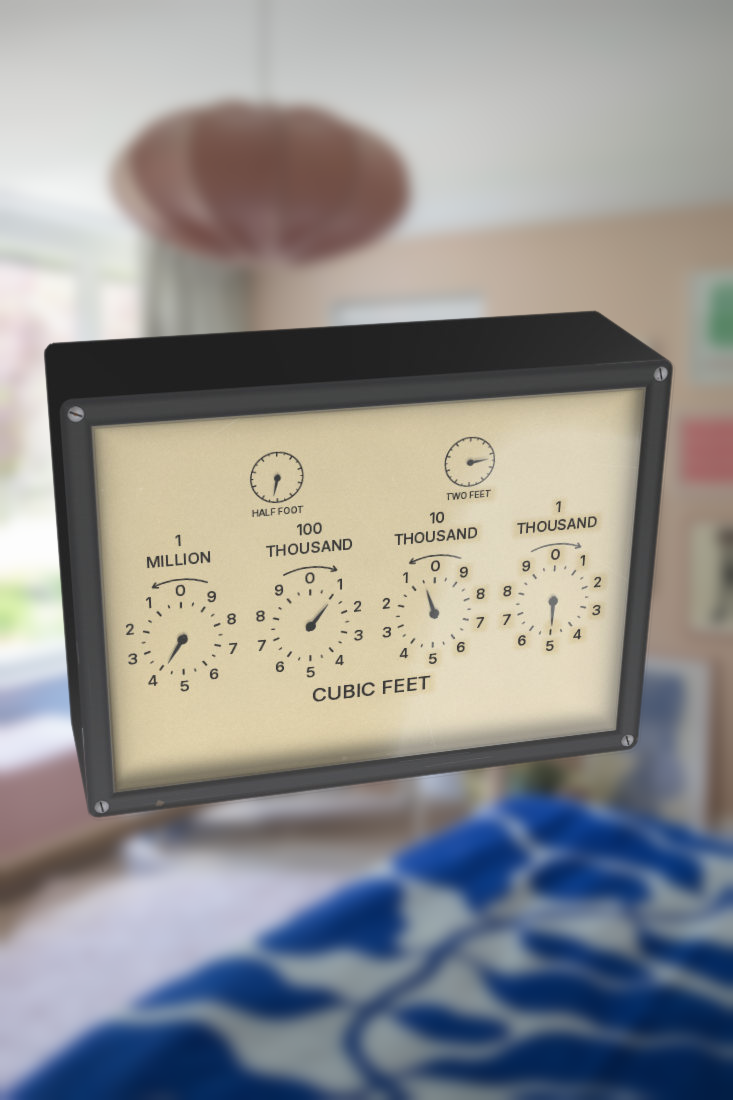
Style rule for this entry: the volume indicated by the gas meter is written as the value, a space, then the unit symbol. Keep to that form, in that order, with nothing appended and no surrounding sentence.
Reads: 410500 ft³
